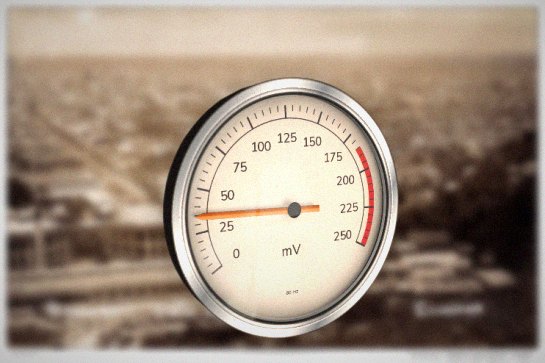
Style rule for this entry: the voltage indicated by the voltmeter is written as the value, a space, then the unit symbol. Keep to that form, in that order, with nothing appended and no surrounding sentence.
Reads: 35 mV
